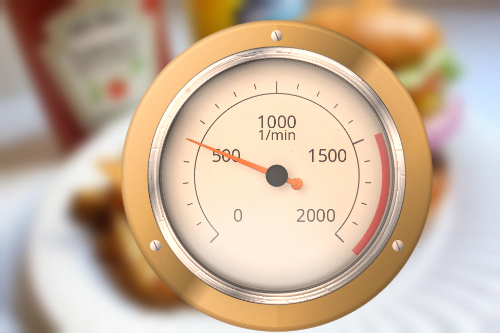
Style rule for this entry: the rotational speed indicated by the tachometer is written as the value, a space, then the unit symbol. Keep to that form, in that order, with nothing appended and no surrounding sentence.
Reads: 500 rpm
